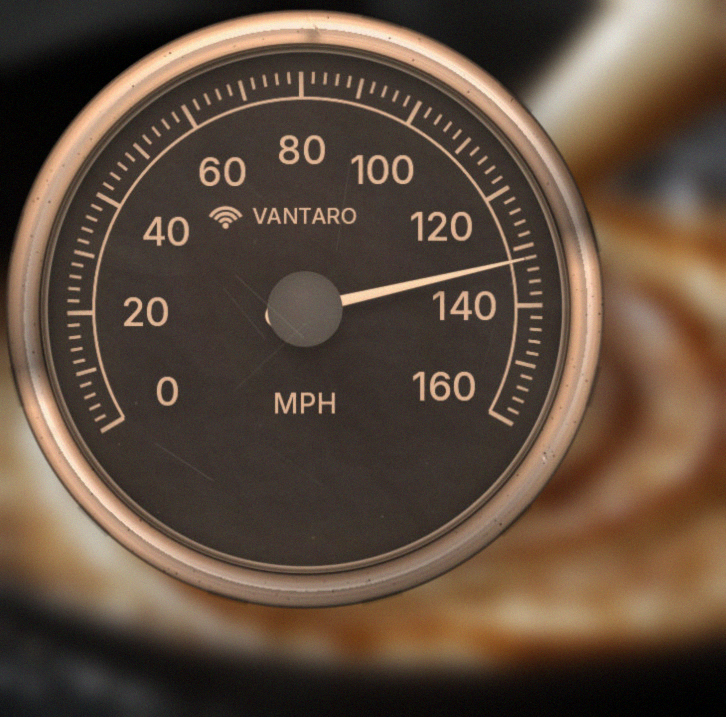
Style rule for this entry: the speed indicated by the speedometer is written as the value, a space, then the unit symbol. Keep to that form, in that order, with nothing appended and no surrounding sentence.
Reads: 132 mph
